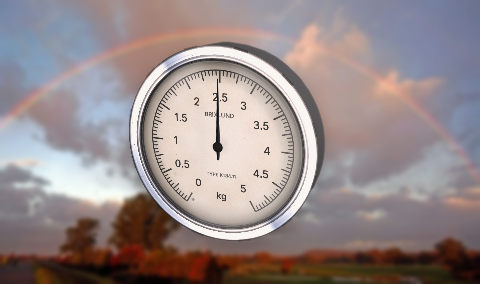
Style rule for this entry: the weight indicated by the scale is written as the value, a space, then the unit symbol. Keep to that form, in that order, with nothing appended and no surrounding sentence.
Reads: 2.5 kg
